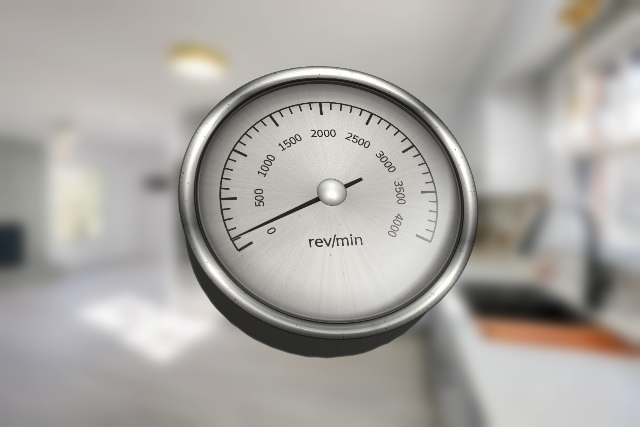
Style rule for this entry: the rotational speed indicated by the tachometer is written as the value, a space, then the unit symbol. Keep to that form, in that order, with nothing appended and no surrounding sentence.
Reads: 100 rpm
